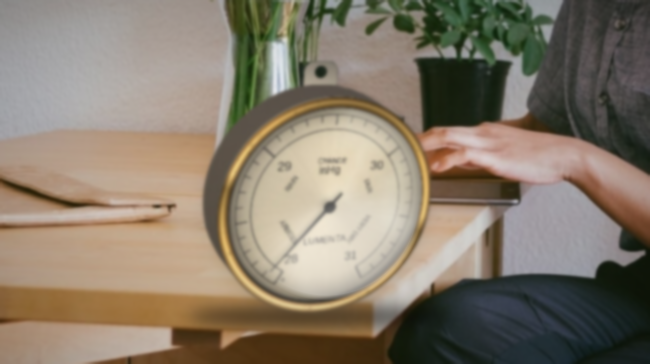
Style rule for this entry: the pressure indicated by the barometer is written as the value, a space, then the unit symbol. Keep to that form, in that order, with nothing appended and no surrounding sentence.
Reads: 28.1 inHg
